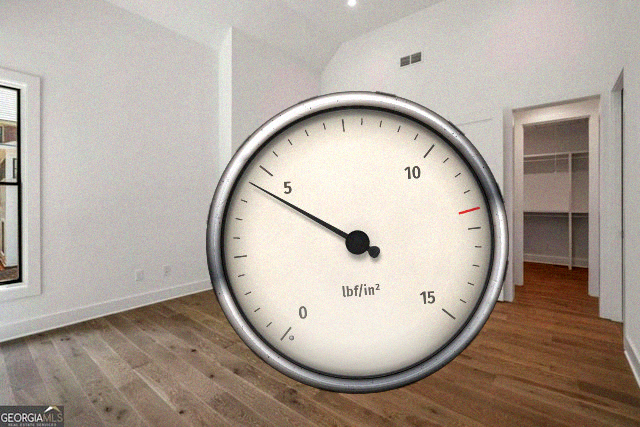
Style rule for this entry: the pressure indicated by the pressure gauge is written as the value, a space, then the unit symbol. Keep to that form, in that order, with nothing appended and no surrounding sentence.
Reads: 4.5 psi
